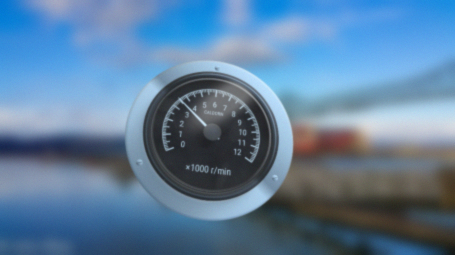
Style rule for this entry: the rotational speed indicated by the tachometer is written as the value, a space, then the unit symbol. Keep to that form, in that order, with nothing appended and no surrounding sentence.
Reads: 3500 rpm
